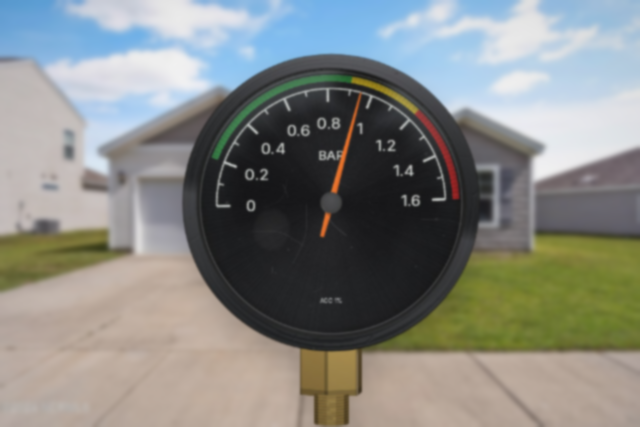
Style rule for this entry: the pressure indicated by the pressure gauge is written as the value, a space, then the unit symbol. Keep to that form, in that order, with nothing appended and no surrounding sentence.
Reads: 0.95 bar
